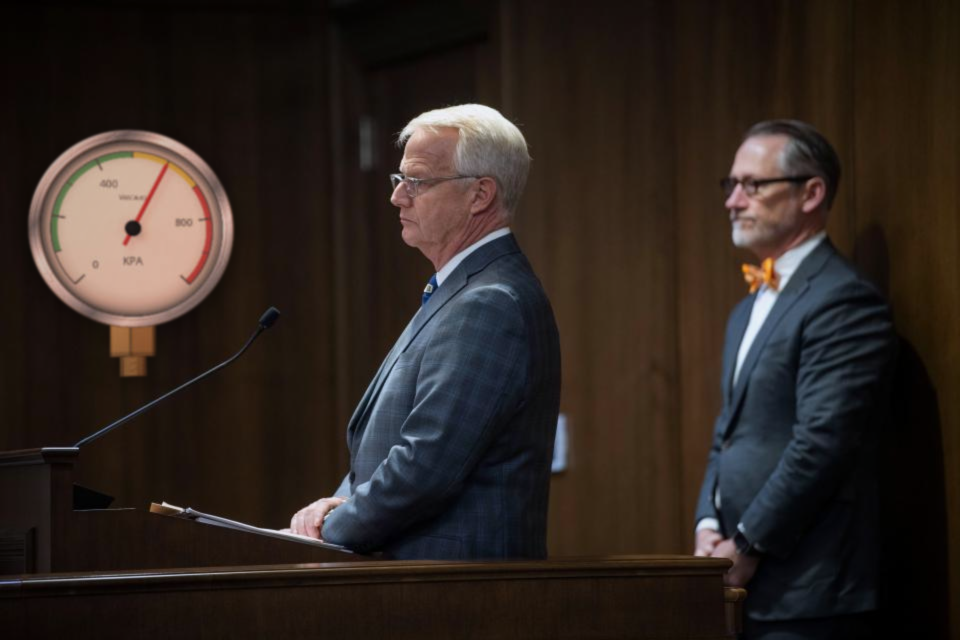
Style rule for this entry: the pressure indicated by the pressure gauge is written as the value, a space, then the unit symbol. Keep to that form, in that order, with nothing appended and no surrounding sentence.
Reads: 600 kPa
